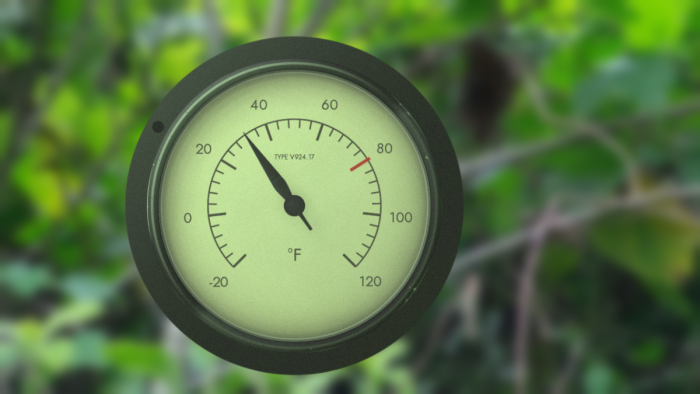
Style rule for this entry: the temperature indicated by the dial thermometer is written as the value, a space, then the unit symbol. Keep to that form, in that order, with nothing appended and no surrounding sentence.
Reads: 32 °F
